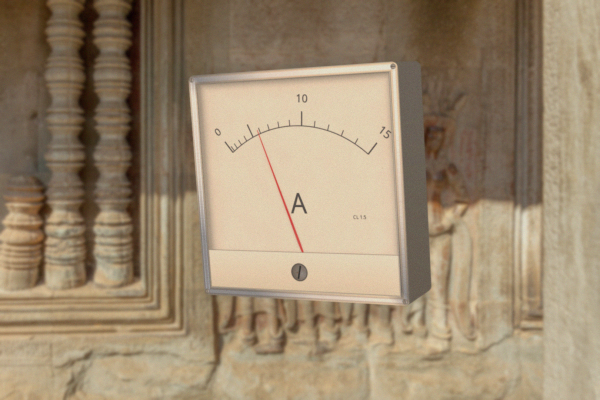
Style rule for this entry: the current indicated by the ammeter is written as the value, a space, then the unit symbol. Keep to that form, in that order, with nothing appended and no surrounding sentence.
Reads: 6 A
